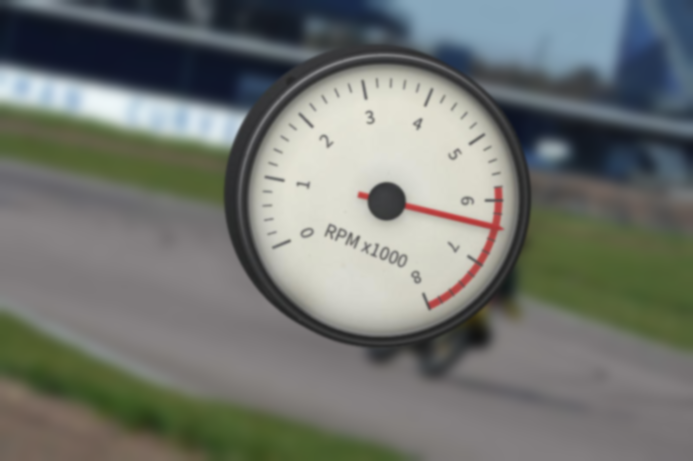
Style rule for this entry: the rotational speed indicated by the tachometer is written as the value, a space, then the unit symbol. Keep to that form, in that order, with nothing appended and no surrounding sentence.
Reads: 6400 rpm
